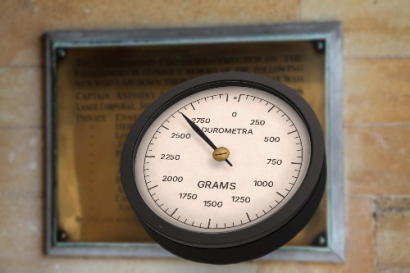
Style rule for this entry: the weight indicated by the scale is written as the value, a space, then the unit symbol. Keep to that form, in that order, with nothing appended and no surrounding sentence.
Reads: 2650 g
